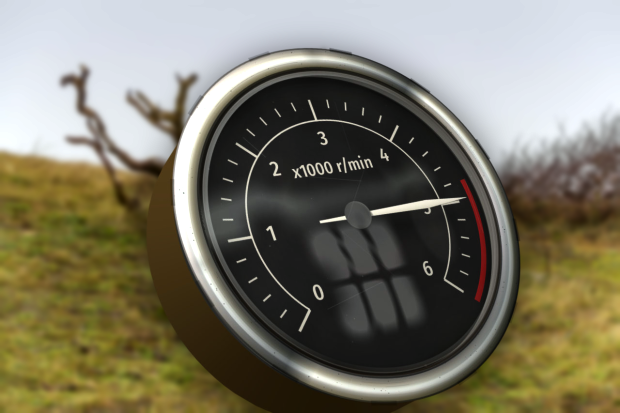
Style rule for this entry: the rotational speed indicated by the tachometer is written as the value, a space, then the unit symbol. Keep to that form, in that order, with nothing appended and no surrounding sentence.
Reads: 5000 rpm
